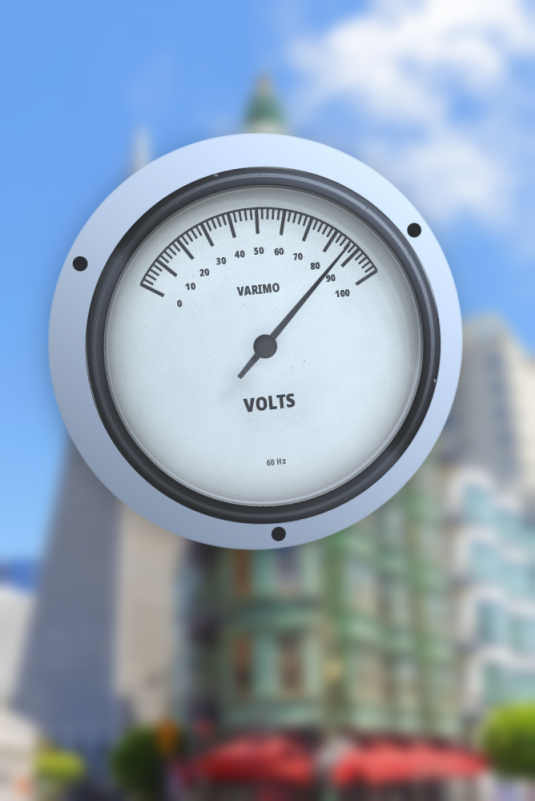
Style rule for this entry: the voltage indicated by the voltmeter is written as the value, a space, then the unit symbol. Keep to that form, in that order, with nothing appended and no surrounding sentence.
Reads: 86 V
